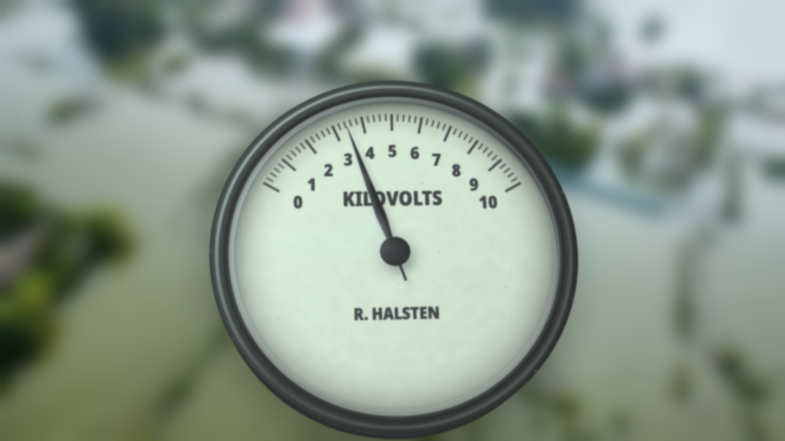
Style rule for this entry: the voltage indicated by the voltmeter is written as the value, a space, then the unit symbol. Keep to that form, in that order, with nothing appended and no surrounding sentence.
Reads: 3.4 kV
